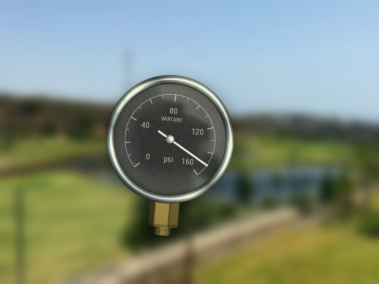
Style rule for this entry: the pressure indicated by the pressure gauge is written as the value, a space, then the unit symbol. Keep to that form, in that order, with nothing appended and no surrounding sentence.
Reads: 150 psi
